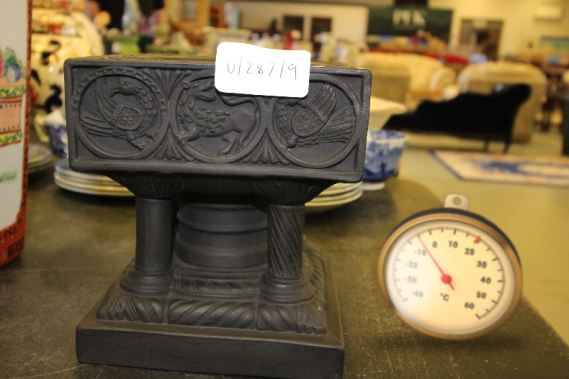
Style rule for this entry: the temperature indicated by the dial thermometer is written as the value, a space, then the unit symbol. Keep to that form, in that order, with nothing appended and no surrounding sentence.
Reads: -5 °C
